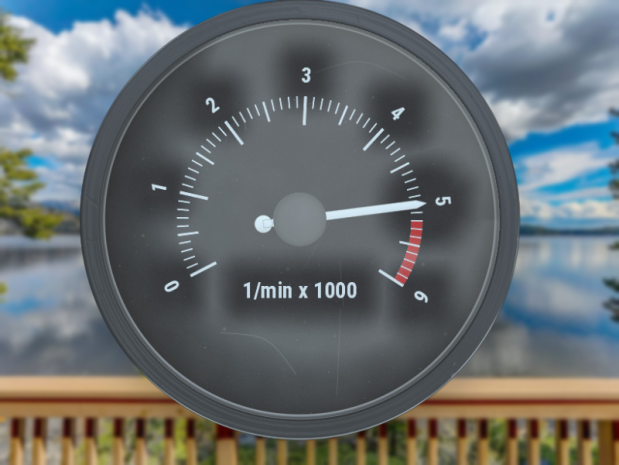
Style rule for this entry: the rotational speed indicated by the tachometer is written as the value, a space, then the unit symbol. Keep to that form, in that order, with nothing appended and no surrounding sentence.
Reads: 5000 rpm
